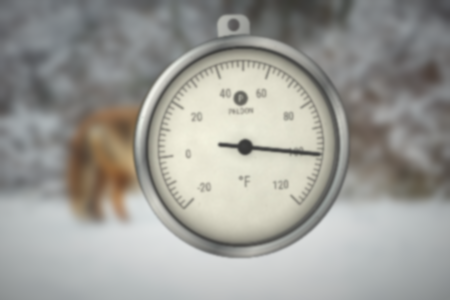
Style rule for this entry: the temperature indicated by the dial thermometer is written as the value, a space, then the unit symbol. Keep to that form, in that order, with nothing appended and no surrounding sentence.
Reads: 100 °F
